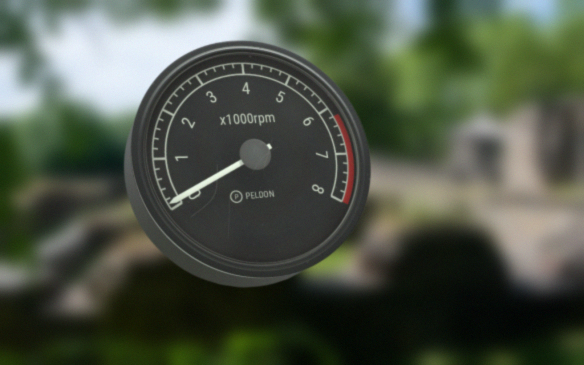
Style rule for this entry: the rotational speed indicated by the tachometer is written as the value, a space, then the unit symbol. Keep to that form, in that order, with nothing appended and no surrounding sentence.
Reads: 100 rpm
